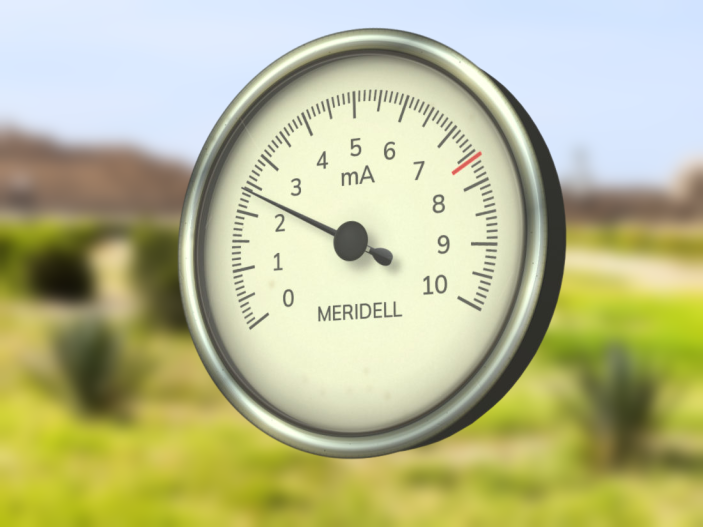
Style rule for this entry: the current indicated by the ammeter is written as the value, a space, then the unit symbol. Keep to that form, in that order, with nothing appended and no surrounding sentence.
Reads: 2.4 mA
